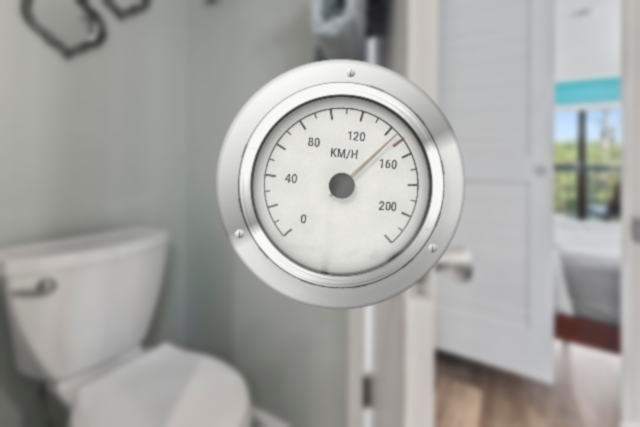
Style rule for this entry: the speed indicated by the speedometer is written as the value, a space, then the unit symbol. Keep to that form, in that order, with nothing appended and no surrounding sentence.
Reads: 145 km/h
